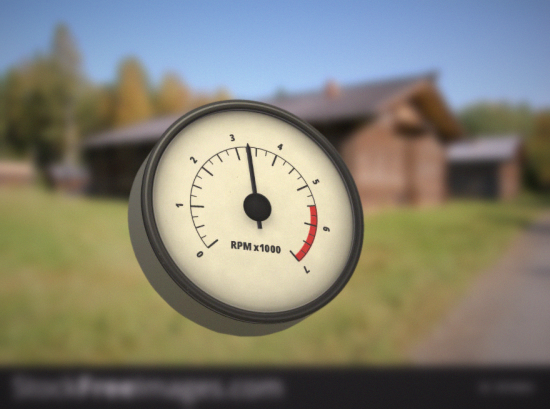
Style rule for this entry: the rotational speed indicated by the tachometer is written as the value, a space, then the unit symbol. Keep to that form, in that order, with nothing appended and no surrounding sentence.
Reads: 3250 rpm
